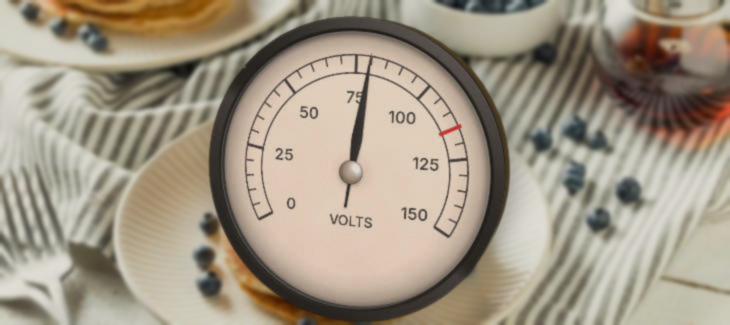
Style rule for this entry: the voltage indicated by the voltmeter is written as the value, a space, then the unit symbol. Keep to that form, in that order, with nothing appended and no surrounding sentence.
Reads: 80 V
